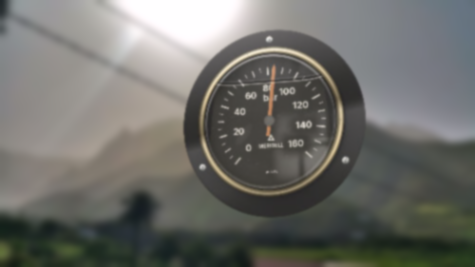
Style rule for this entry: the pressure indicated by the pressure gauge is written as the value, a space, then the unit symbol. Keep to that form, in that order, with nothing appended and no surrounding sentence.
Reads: 85 bar
